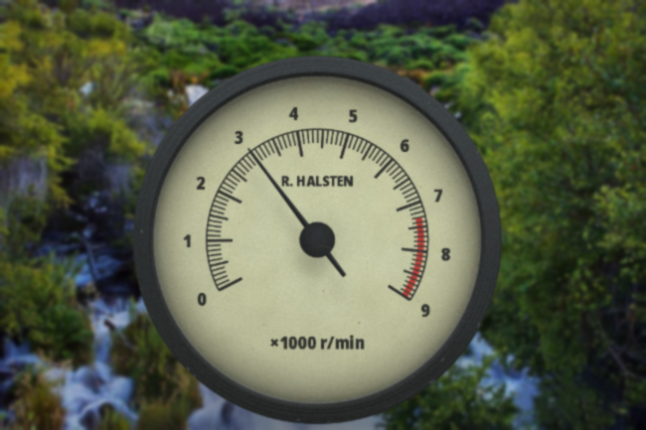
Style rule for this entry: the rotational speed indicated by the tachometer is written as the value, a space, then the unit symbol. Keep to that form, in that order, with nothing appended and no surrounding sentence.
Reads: 3000 rpm
